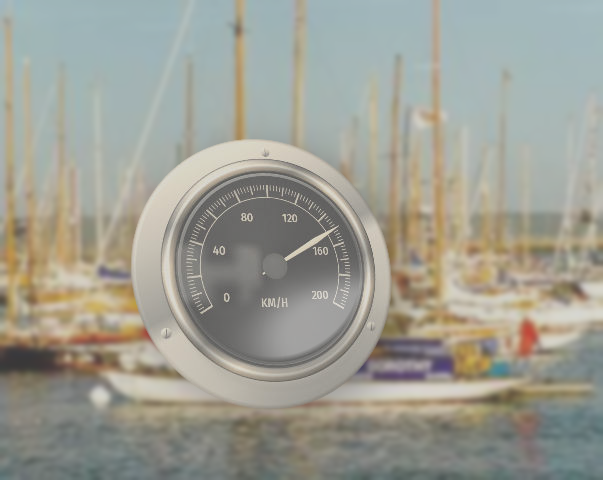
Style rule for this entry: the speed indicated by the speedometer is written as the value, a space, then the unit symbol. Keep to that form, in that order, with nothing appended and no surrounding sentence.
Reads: 150 km/h
